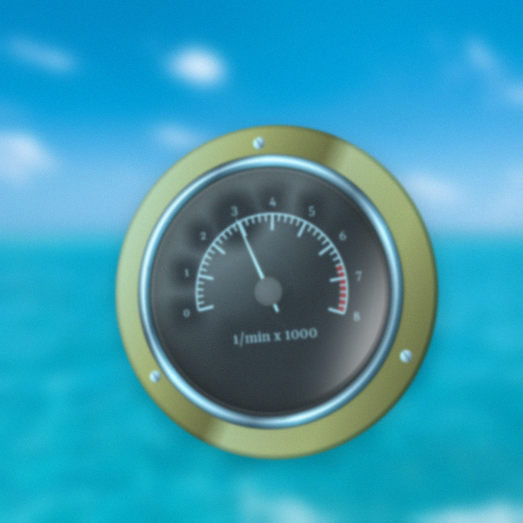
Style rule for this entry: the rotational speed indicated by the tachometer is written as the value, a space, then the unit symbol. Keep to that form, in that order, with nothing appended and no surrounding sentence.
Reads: 3000 rpm
